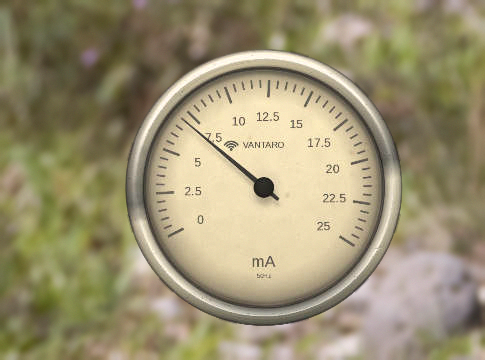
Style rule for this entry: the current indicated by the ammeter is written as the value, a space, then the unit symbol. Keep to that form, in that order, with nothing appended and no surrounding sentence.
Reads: 7 mA
